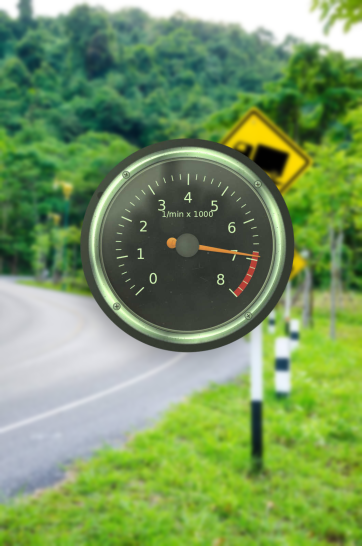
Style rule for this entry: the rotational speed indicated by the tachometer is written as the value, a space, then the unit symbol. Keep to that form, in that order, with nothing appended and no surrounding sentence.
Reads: 6900 rpm
